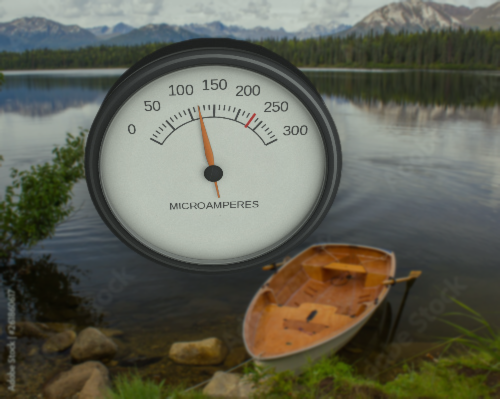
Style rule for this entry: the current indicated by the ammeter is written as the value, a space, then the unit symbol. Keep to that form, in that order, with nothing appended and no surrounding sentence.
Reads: 120 µA
